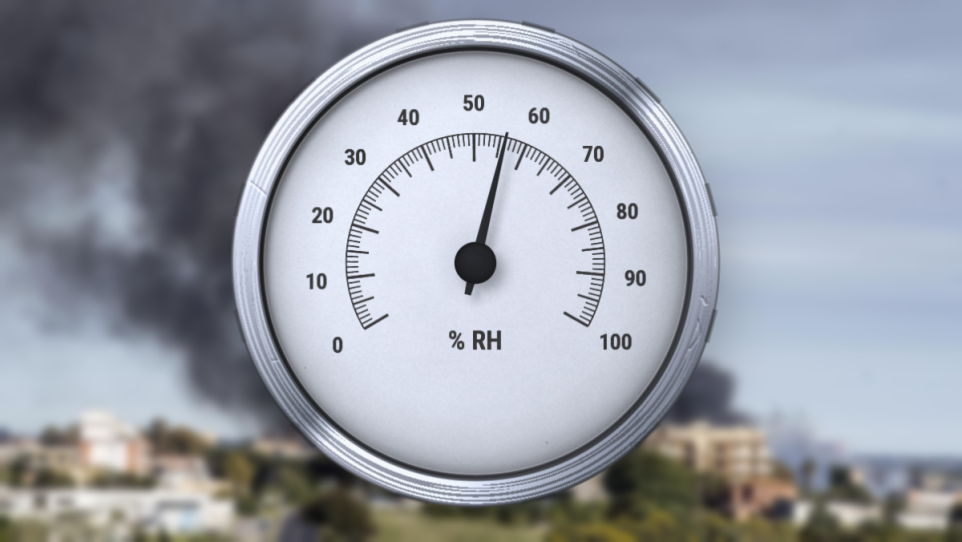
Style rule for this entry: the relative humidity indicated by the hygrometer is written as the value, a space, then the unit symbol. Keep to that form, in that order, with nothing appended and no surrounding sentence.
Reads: 56 %
